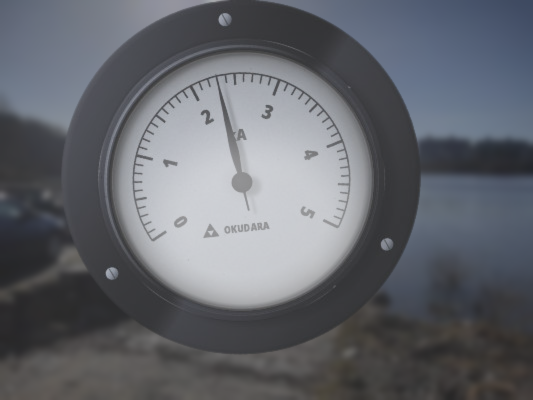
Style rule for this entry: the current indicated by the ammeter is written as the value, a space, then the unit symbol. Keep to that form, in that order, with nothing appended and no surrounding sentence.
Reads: 2.3 kA
